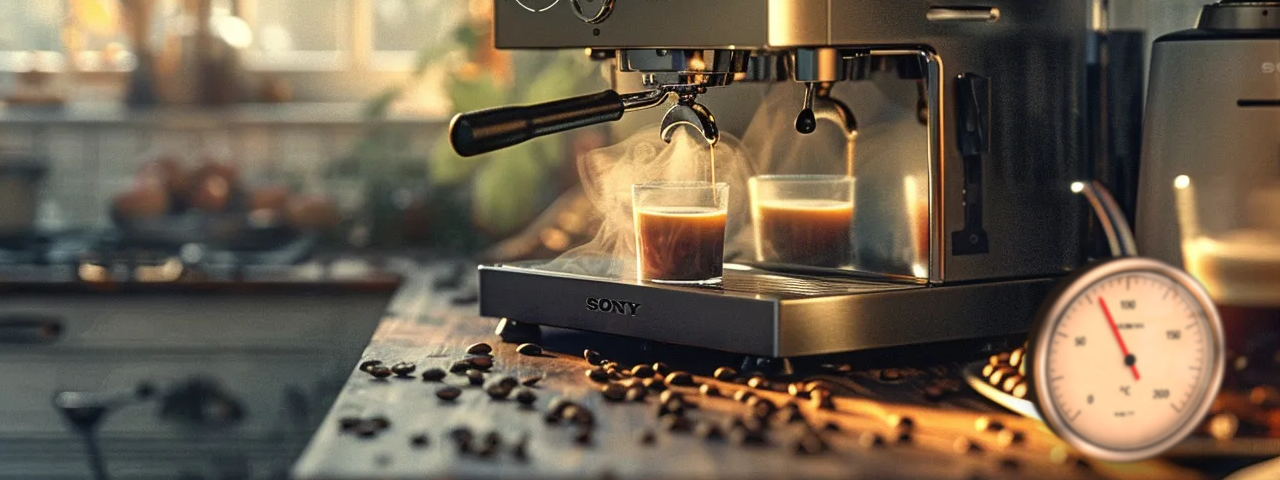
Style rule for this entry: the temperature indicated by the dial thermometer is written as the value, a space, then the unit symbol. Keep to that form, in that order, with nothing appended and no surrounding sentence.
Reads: 80 °C
